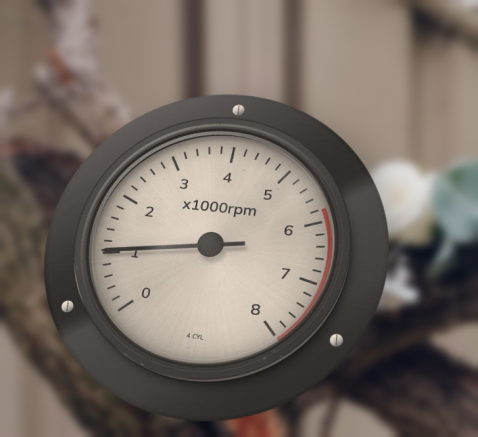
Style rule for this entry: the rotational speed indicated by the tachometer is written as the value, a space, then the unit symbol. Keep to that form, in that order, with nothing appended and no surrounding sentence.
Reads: 1000 rpm
